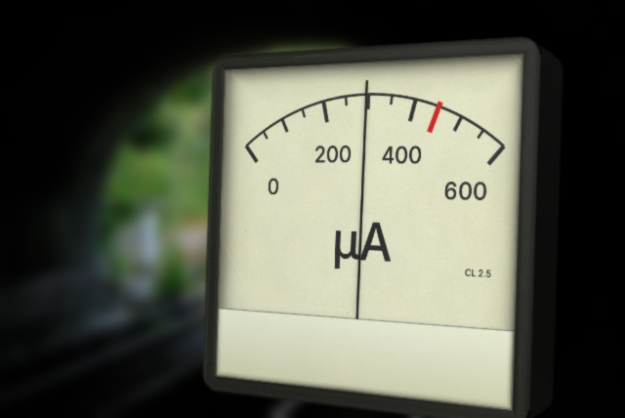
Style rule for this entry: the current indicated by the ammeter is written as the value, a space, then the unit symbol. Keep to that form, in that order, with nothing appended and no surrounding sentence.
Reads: 300 µA
